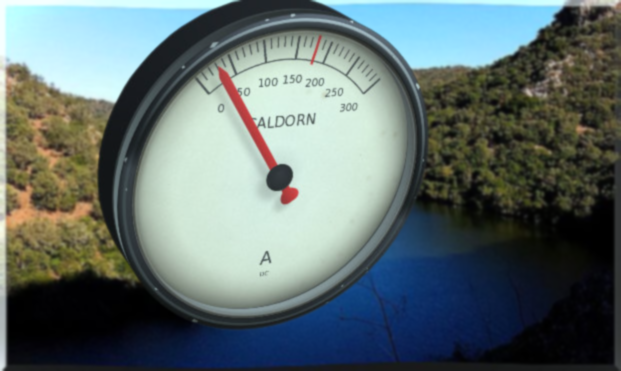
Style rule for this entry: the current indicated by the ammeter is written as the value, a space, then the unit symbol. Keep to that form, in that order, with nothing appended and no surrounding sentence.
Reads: 30 A
